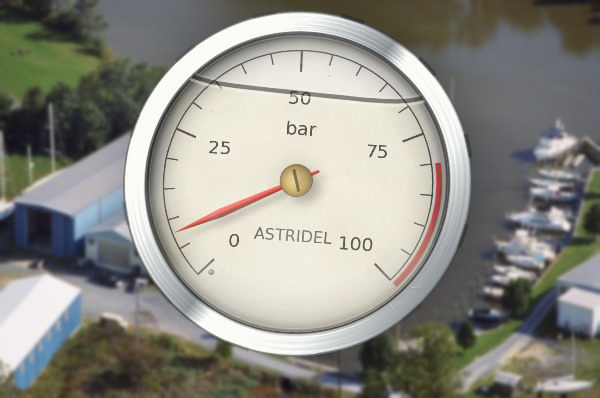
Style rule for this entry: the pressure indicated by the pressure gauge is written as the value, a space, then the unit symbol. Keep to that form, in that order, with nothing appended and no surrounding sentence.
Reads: 7.5 bar
